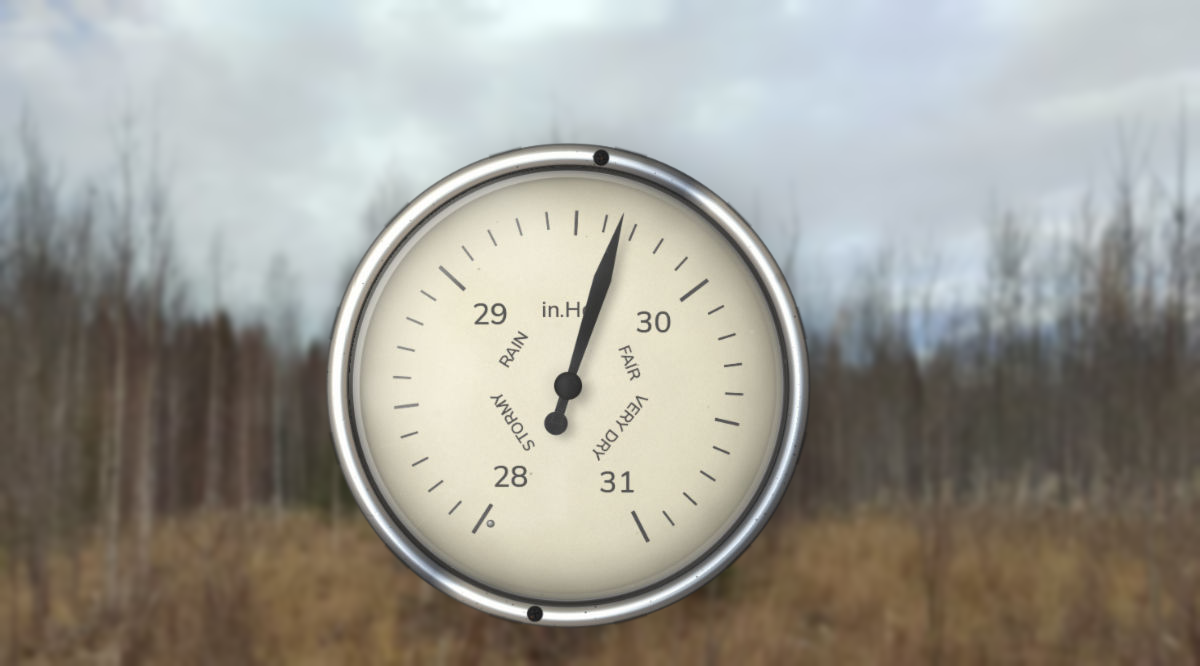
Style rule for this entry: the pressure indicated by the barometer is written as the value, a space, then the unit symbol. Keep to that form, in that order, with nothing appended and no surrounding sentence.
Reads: 29.65 inHg
